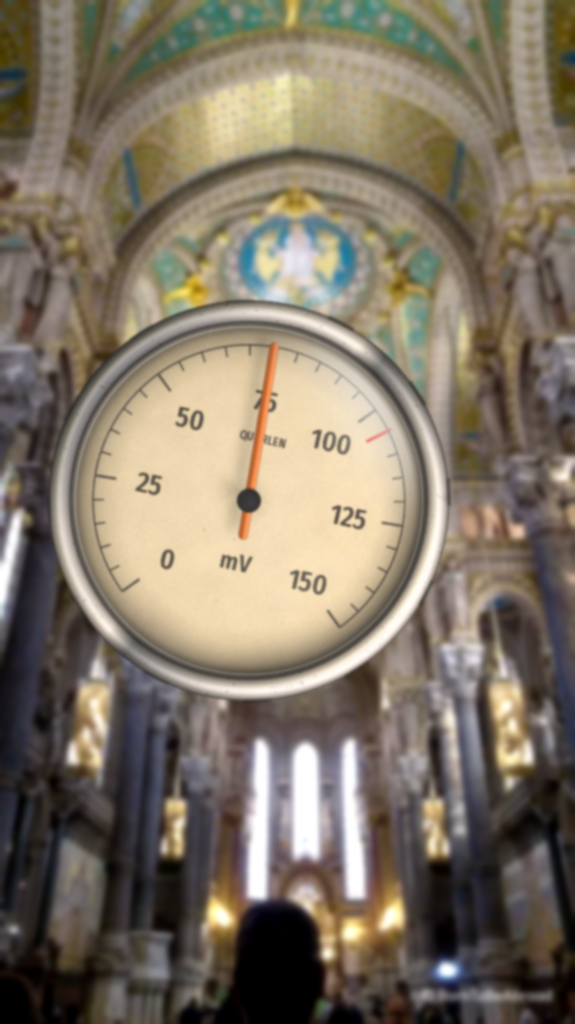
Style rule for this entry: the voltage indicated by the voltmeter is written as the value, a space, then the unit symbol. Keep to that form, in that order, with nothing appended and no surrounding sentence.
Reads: 75 mV
